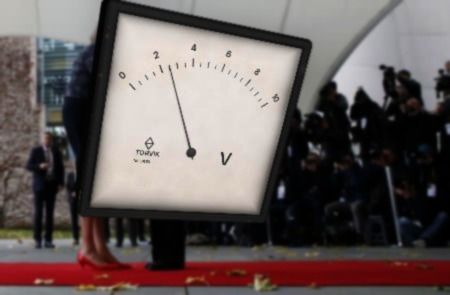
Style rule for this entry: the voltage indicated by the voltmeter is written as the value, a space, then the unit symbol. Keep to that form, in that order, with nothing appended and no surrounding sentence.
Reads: 2.5 V
